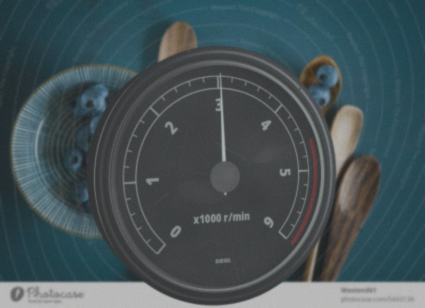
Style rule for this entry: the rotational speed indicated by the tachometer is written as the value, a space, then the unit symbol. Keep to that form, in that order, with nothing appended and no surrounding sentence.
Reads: 3000 rpm
